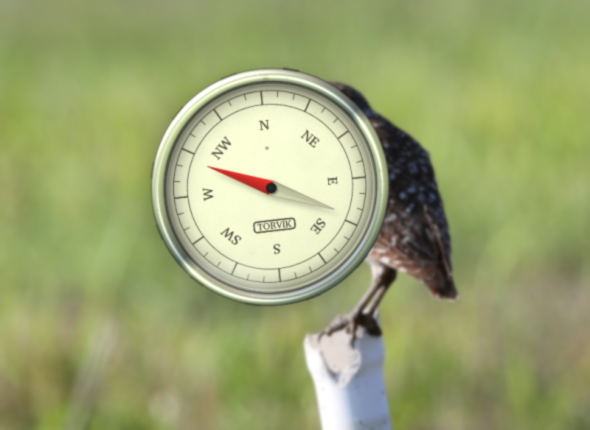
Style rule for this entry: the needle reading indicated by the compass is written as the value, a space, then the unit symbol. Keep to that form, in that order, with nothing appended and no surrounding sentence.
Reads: 295 °
